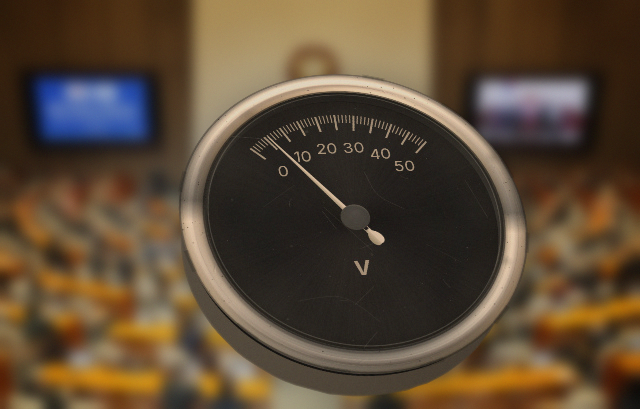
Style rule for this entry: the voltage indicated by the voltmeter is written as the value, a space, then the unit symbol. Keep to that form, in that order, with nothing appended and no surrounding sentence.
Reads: 5 V
